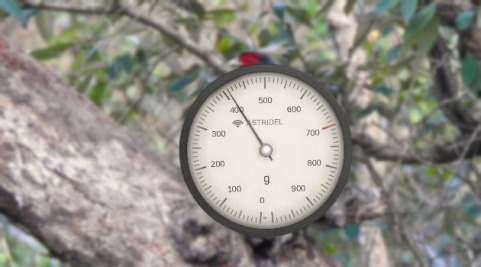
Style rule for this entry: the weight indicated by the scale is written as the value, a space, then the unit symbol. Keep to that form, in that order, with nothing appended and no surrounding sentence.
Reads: 410 g
